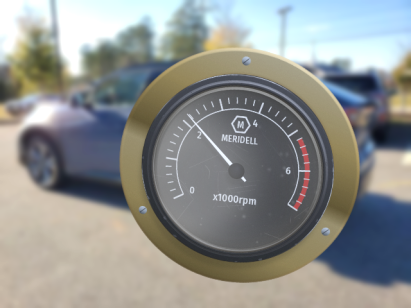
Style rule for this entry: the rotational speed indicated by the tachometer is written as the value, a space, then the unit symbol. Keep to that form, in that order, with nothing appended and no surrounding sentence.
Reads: 2200 rpm
